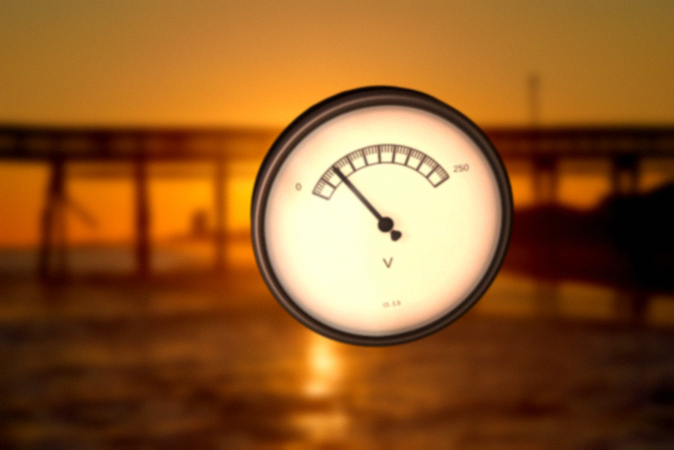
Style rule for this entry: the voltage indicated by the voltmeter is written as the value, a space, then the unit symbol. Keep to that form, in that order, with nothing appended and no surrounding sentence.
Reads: 50 V
